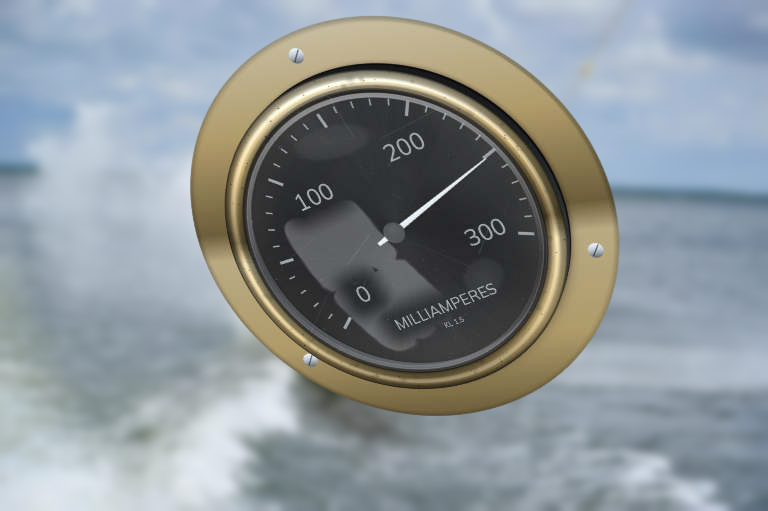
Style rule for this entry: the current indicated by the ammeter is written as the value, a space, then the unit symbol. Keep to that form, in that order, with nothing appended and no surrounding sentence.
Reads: 250 mA
